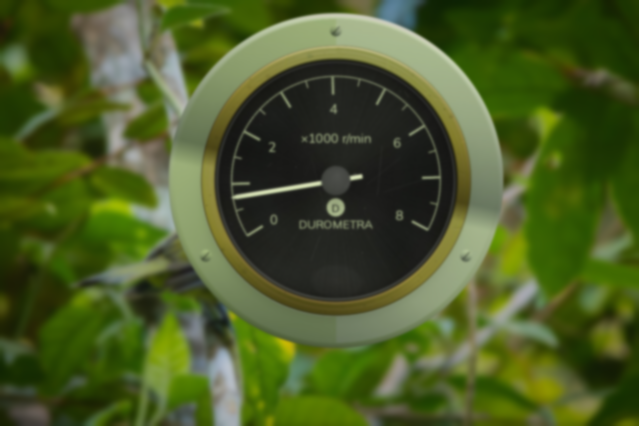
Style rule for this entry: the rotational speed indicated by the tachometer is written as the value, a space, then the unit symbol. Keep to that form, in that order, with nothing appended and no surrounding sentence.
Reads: 750 rpm
